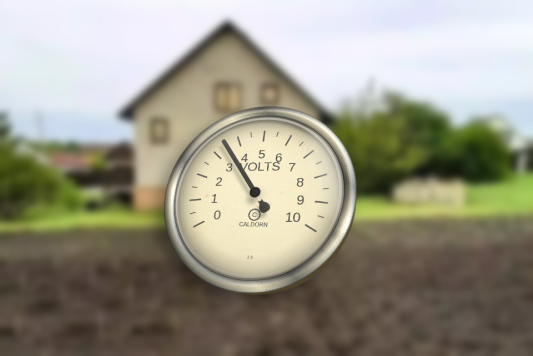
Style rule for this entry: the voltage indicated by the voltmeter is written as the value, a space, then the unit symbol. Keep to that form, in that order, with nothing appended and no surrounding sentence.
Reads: 3.5 V
